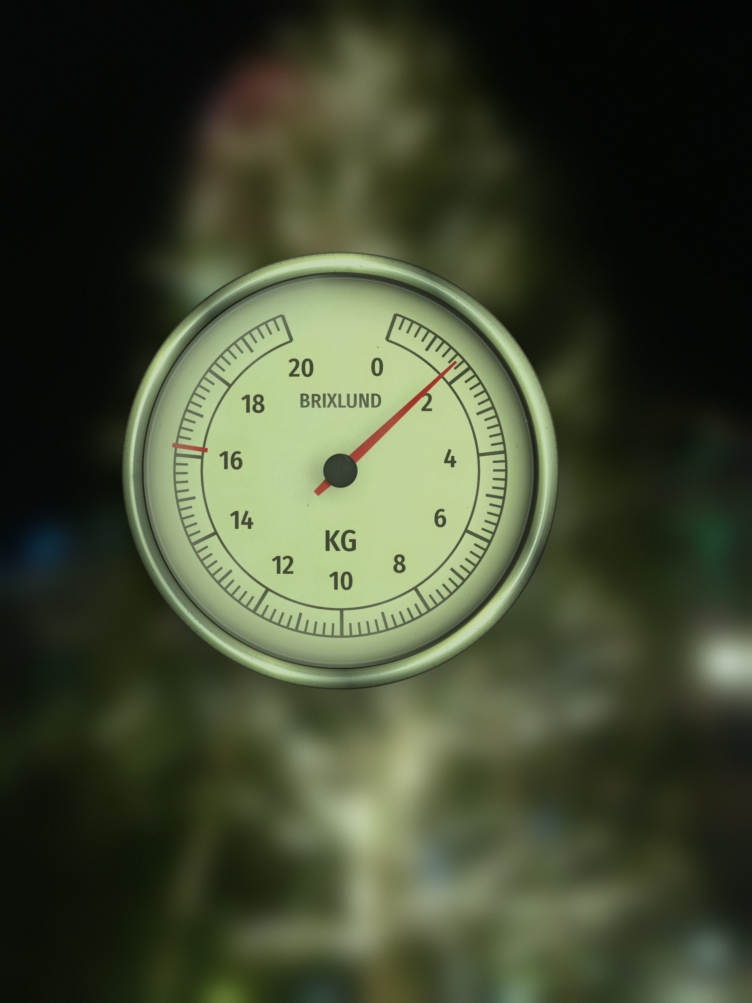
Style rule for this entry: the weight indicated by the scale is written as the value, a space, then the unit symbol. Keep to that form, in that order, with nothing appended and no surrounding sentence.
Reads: 1.7 kg
